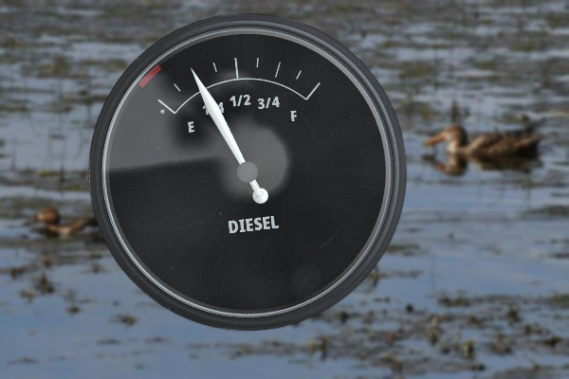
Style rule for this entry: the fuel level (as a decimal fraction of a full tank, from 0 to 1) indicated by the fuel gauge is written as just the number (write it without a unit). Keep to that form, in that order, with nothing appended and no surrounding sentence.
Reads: 0.25
